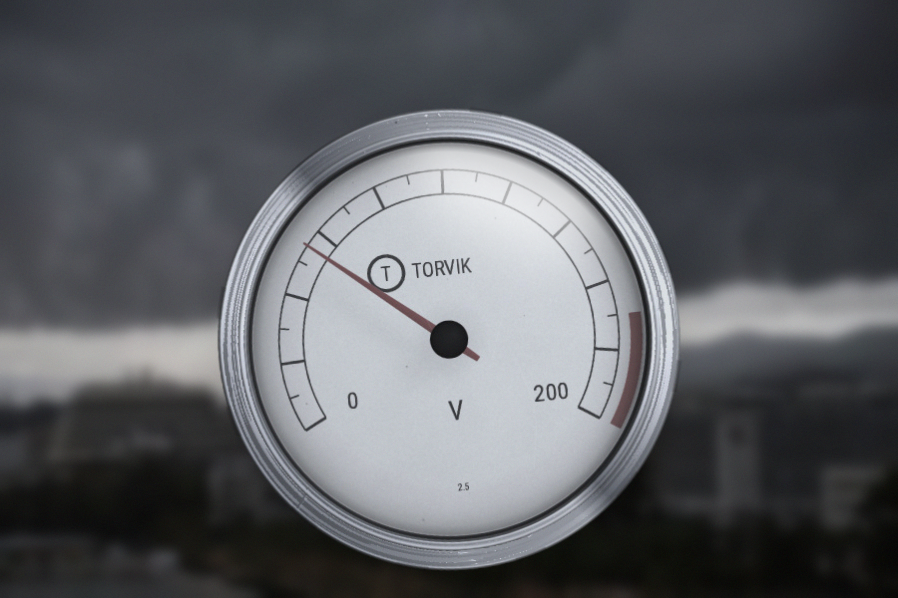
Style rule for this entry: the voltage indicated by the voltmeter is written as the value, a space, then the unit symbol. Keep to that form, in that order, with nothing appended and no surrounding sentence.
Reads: 55 V
